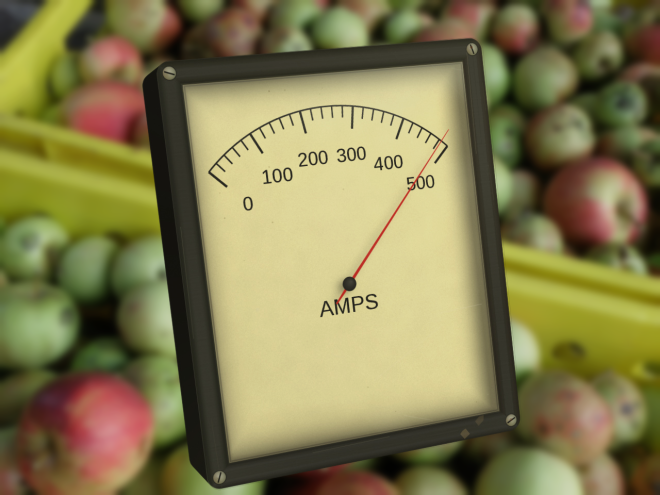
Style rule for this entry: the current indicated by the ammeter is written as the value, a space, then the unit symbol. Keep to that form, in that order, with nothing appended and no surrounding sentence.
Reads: 480 A
